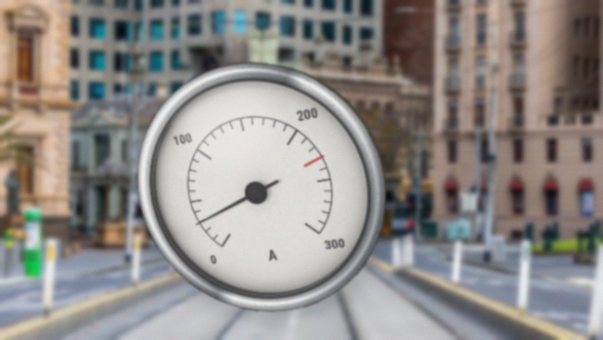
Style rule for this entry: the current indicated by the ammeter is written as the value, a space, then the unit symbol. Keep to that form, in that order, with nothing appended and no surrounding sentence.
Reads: 30 A
